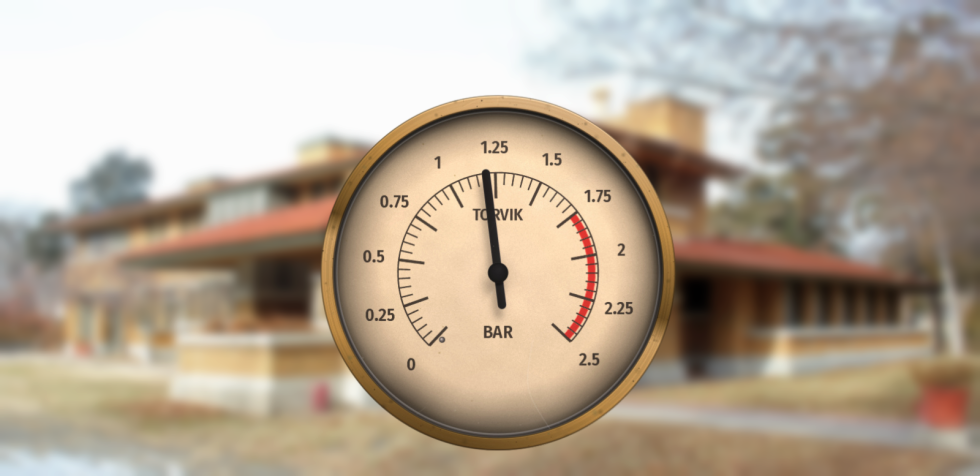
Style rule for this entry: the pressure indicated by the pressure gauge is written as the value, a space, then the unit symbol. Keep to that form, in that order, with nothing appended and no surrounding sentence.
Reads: 1.2 bar
